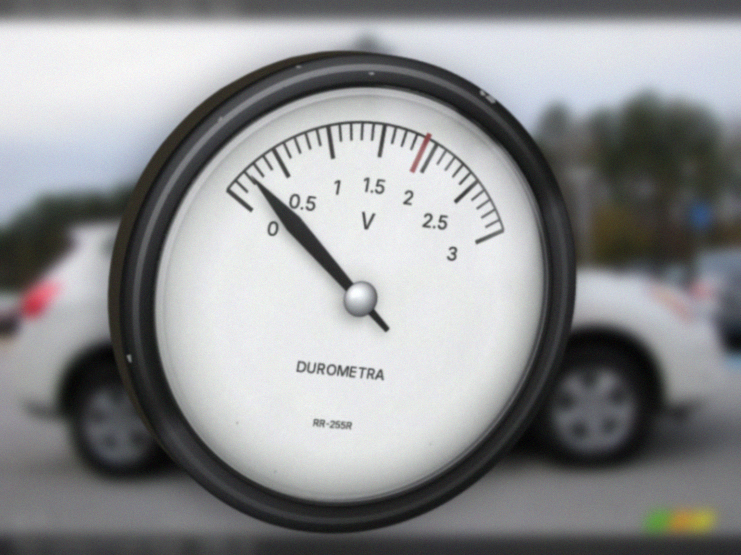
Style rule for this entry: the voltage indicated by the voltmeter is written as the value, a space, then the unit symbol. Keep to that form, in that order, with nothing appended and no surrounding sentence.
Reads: 0.2 V
